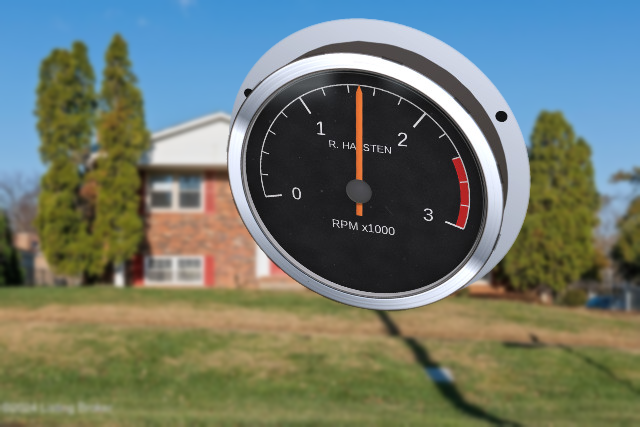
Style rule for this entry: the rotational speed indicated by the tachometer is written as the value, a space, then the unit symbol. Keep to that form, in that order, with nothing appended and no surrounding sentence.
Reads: 1500 rpm
